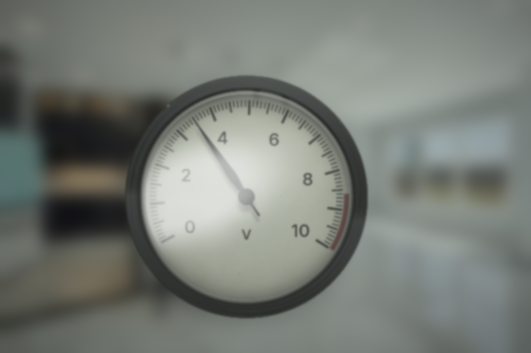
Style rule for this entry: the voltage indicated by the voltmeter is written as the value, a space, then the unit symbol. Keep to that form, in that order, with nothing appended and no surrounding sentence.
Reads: 3.5 V
